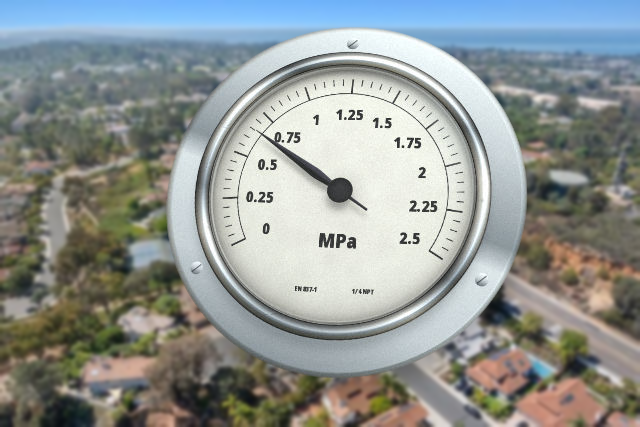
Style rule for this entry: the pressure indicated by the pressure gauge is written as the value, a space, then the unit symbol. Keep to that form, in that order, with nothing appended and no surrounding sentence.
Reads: 0.65 MPa
